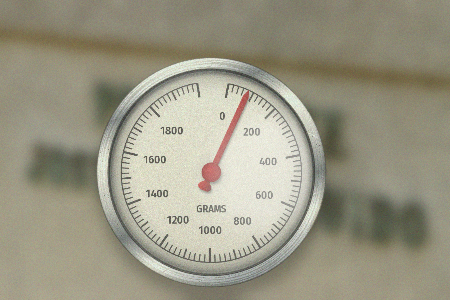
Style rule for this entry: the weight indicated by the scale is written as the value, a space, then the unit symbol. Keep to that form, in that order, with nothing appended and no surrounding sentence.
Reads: 80 g
